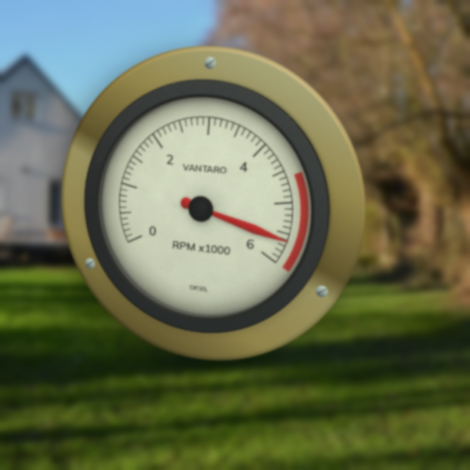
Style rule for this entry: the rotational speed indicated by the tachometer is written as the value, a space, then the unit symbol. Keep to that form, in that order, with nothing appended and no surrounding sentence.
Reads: 5600 rpm
